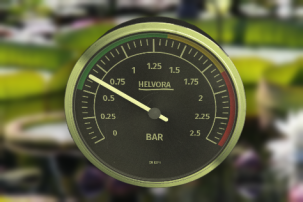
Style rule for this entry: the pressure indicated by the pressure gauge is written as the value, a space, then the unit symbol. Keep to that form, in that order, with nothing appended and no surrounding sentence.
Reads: 0.65 bar
